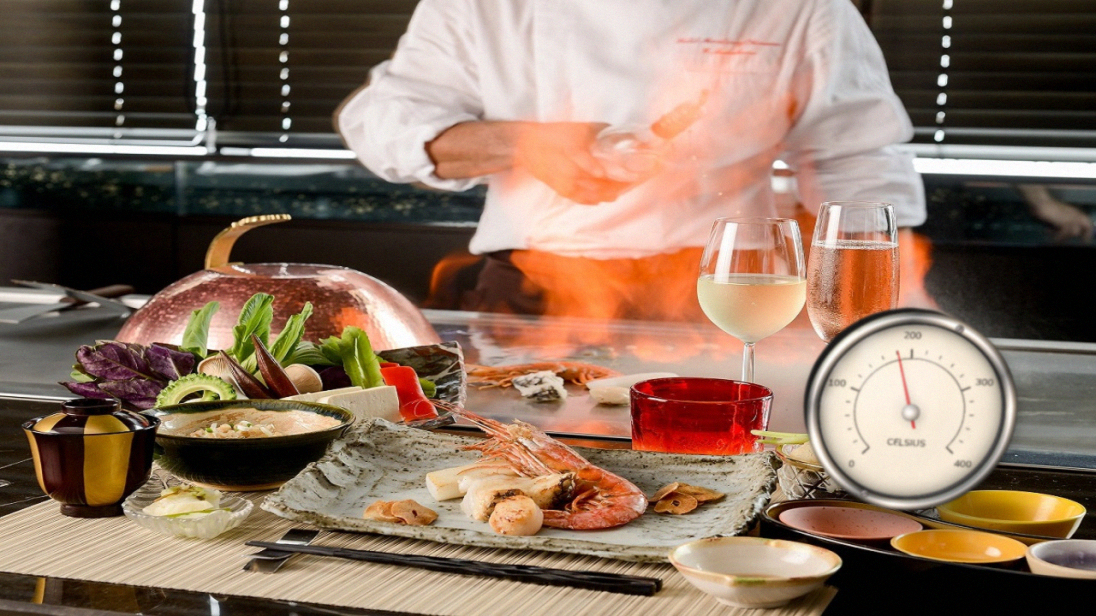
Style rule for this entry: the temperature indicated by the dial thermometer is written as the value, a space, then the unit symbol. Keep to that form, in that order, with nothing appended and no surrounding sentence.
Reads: 180 °C
